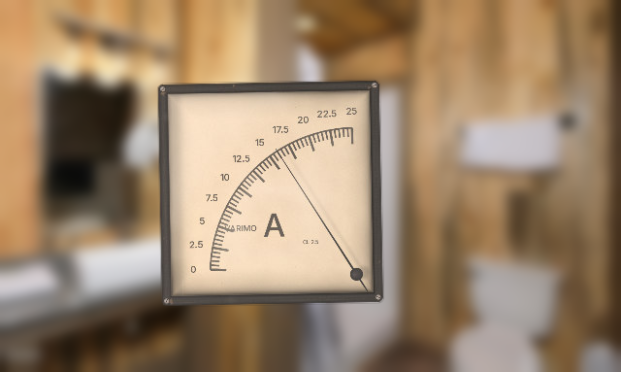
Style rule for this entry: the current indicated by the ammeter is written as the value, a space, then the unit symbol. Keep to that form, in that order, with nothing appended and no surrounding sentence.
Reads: 16 A
